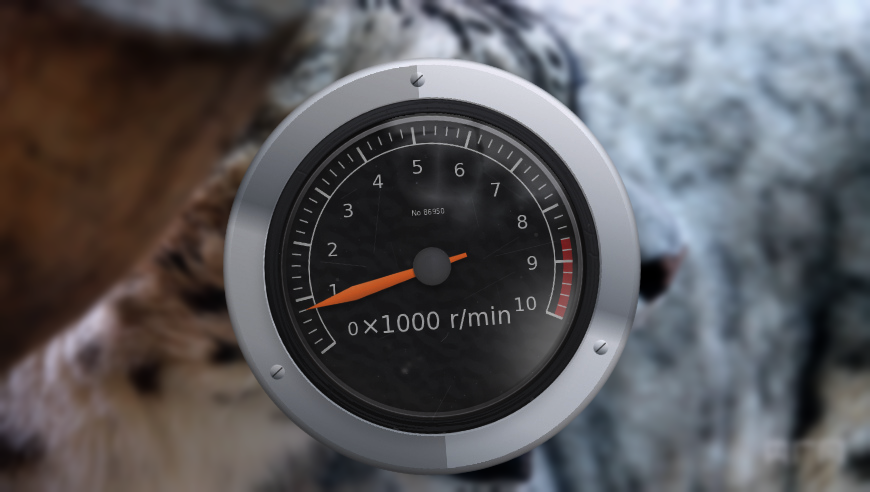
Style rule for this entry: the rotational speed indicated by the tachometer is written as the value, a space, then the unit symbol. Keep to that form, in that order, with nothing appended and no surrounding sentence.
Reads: 800 rpm
